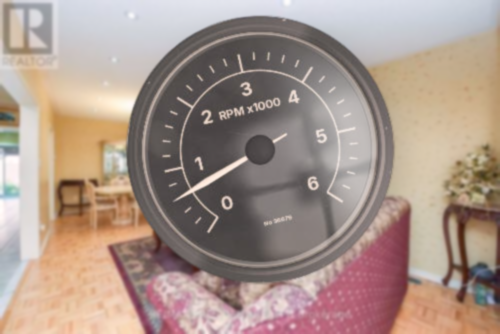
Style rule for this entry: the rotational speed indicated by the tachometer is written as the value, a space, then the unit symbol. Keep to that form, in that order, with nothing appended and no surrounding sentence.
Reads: 600 rpm
